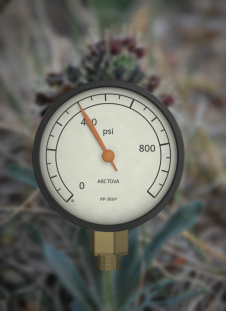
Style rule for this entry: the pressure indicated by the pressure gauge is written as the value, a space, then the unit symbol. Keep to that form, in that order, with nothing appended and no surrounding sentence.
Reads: 400 psi
